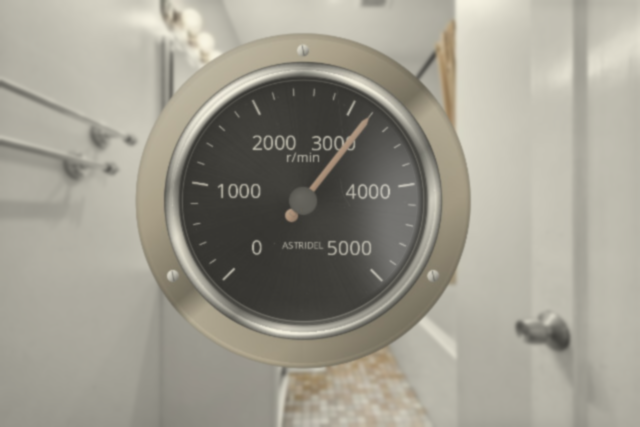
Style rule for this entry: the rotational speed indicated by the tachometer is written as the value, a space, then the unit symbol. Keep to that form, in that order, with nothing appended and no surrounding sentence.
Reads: 3200 rpm
